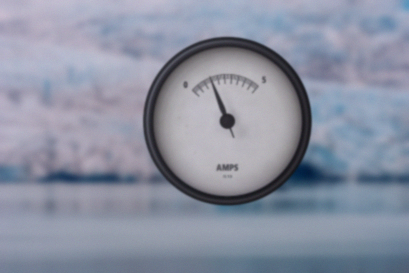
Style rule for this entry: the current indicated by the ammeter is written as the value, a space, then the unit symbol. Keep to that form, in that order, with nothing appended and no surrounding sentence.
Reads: 1.5 A
